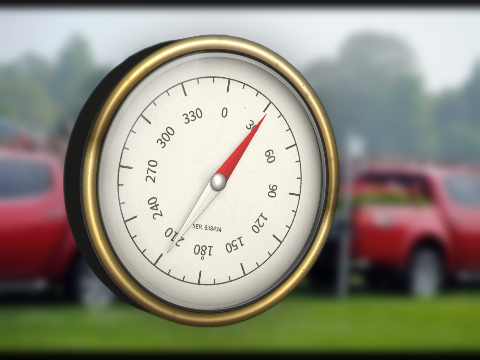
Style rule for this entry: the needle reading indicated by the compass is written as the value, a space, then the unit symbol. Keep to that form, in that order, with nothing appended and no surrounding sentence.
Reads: 30 °
